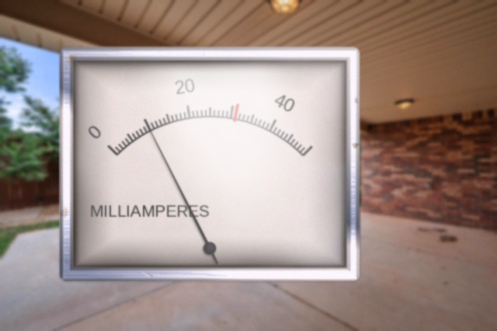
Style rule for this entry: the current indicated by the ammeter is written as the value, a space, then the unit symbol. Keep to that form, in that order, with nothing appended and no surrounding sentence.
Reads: 10 mA
